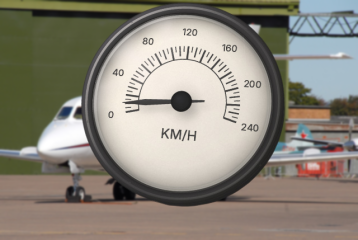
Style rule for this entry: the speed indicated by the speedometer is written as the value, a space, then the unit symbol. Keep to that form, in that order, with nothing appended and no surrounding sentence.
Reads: 10 km/h
